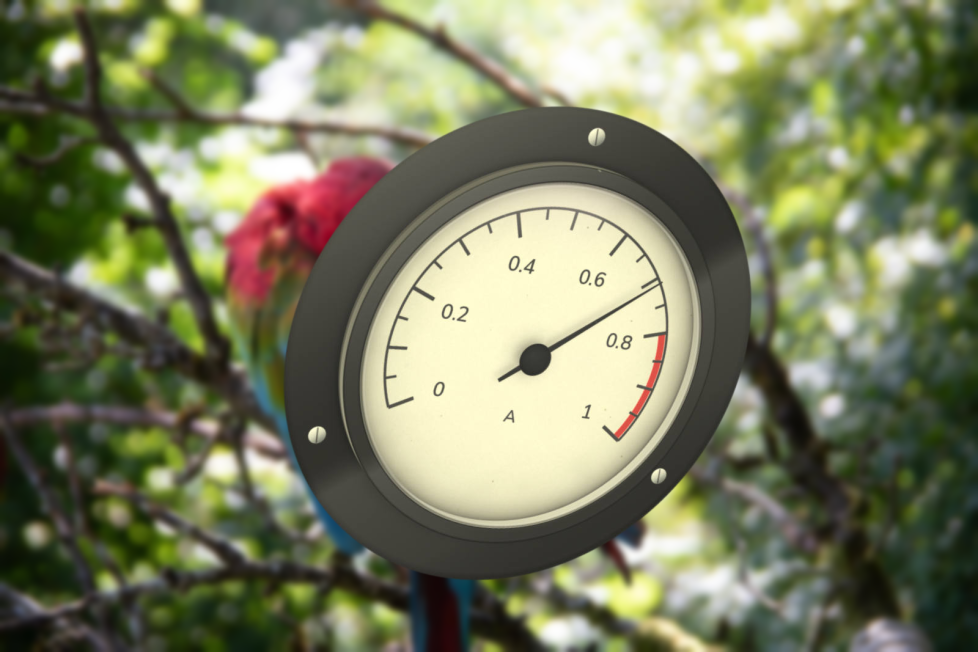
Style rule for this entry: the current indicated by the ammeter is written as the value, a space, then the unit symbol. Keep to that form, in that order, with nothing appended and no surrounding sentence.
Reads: 0.7 A
